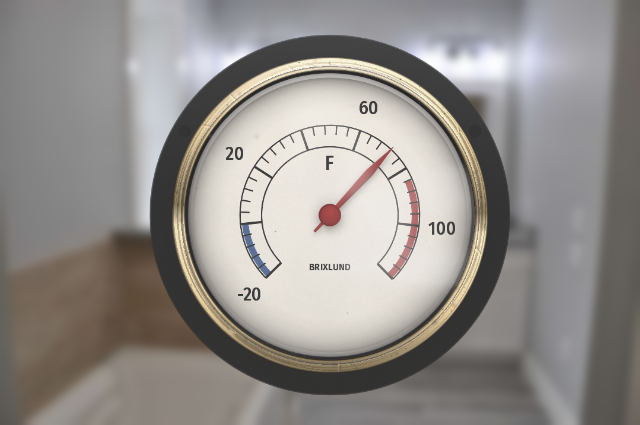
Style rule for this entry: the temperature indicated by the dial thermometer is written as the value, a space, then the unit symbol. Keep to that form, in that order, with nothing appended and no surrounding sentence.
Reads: 72 °F
